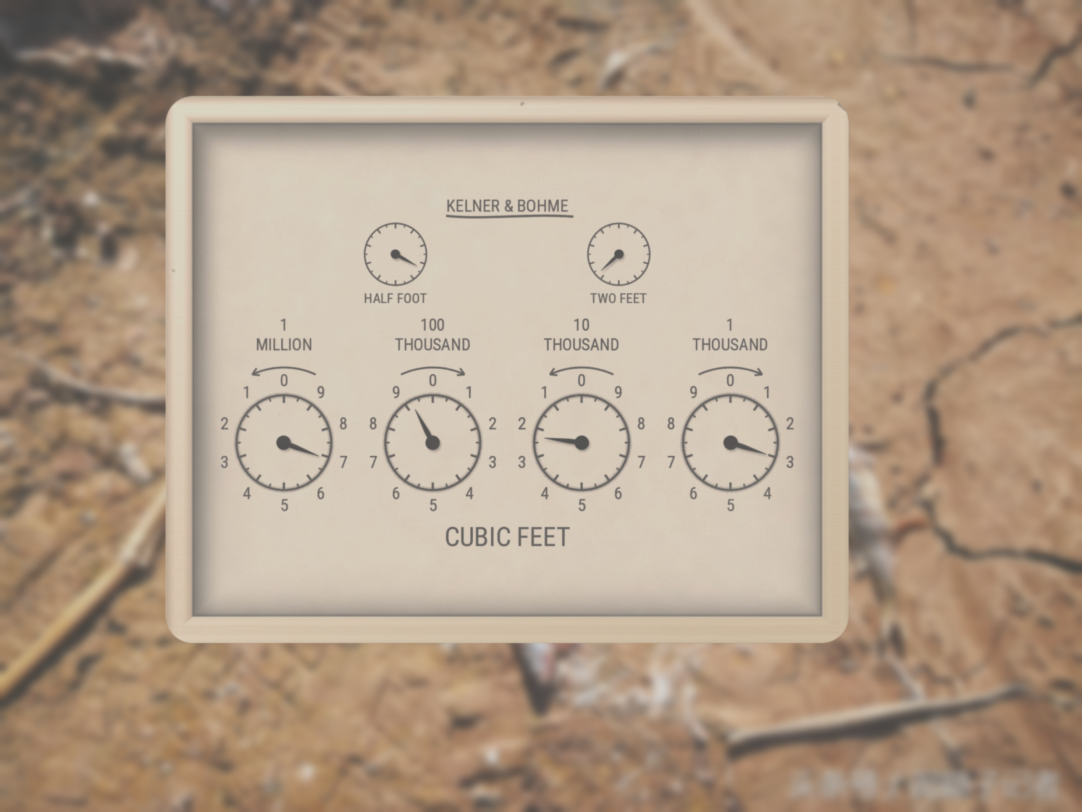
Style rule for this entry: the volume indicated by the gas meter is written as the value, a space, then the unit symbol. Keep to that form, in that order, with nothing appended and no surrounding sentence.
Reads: 692300 ft³
